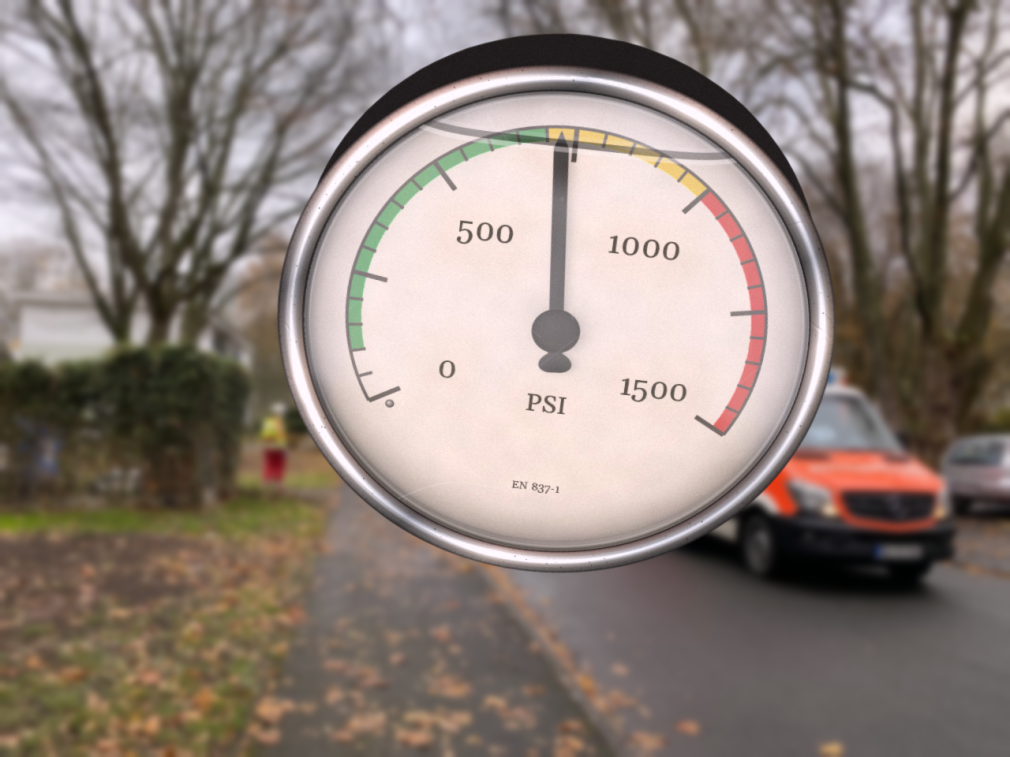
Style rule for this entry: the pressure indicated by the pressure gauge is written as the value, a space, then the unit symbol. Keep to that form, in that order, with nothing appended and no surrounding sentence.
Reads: 725 psi
